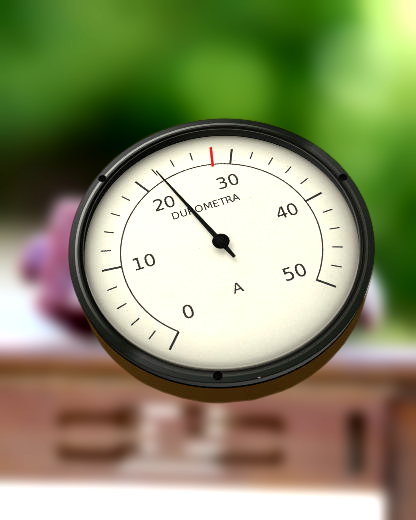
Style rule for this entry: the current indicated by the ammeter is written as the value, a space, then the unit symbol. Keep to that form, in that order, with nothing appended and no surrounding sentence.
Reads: 22 A
